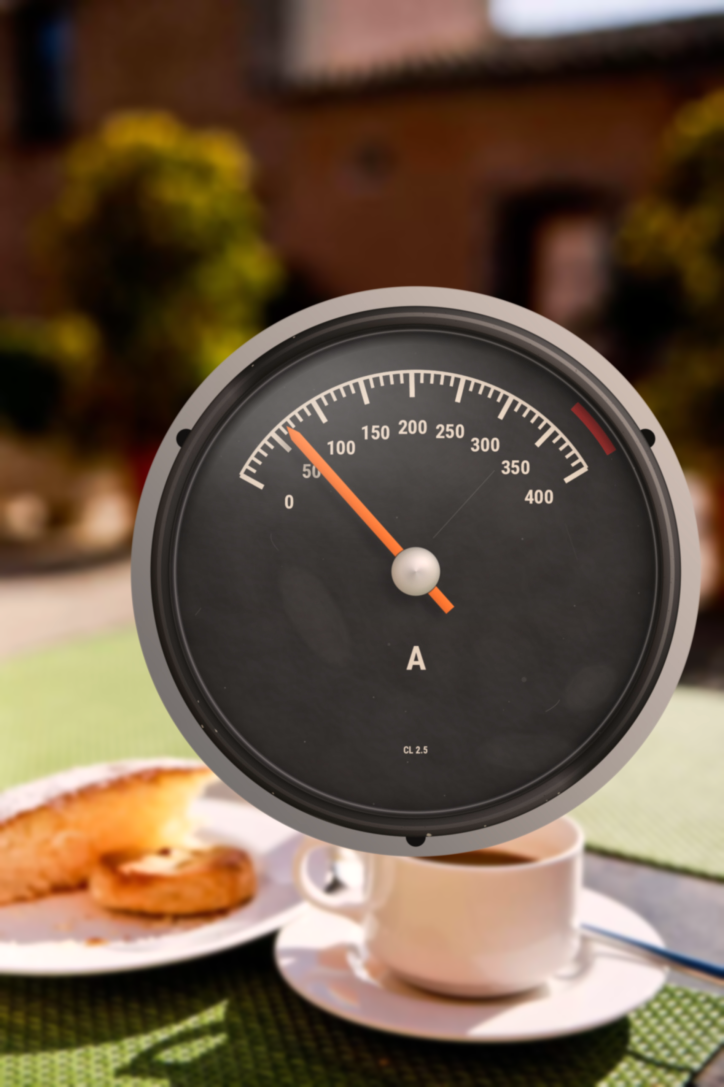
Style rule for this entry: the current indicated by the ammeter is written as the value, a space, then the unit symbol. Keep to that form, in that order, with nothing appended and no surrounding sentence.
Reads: 65 A
